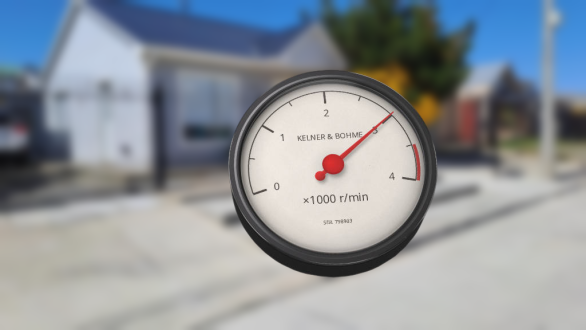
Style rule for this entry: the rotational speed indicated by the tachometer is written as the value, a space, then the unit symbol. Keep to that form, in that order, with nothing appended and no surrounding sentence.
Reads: 3000 rpm
